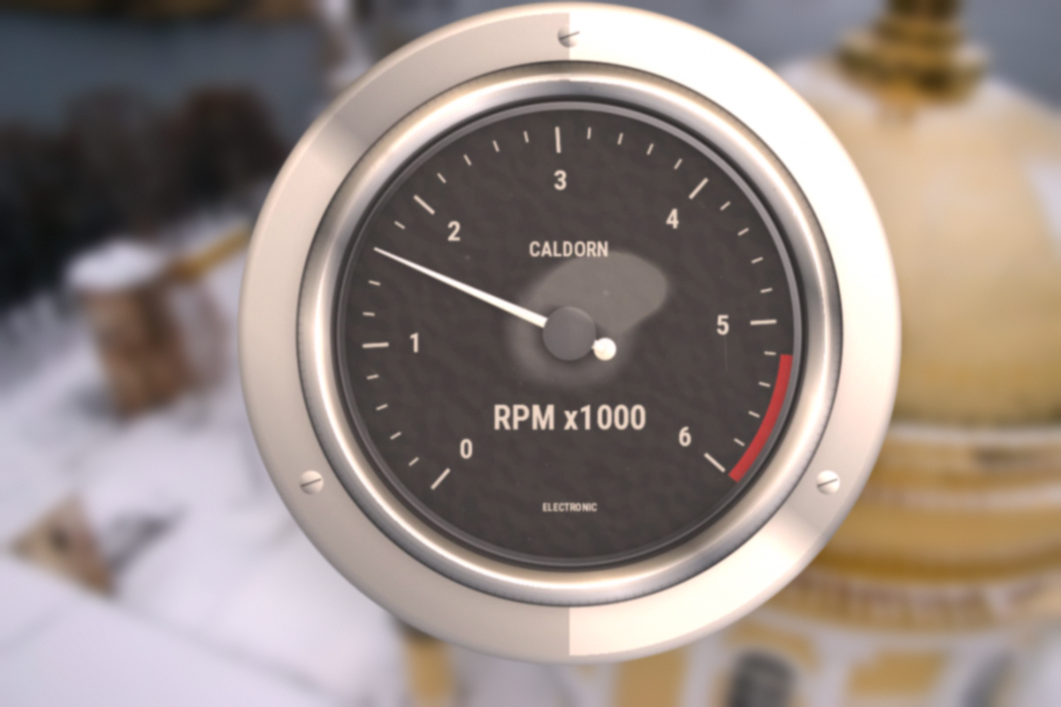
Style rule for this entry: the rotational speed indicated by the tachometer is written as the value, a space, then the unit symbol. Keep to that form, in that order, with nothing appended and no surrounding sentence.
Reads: 1600 rpm
